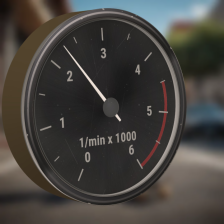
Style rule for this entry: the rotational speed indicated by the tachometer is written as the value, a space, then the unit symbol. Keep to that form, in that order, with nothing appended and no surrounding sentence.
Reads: 2250 rpm
